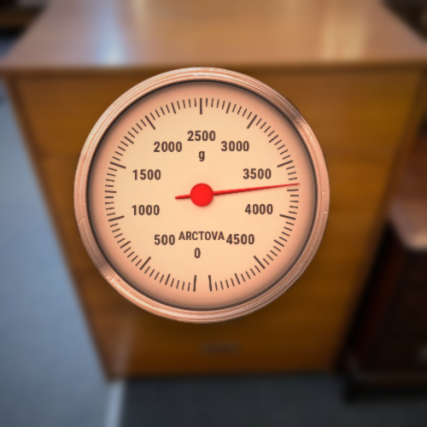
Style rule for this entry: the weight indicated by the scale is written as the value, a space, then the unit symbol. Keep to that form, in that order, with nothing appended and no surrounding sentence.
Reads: 3700 g
